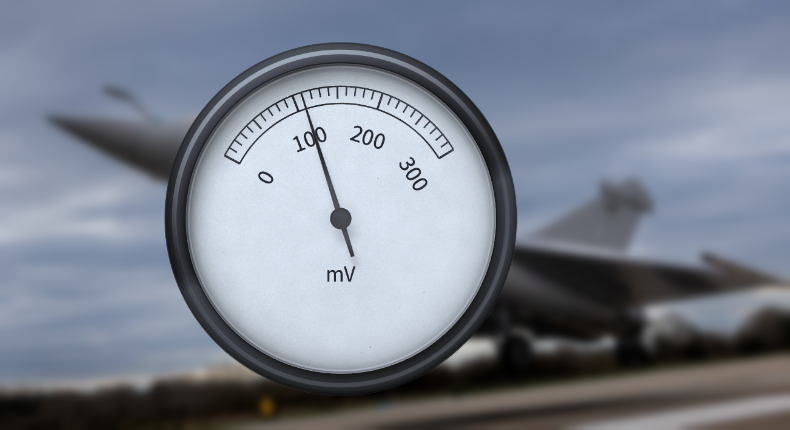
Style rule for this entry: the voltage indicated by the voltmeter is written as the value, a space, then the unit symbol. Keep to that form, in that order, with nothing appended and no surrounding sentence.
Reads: 110 mV
